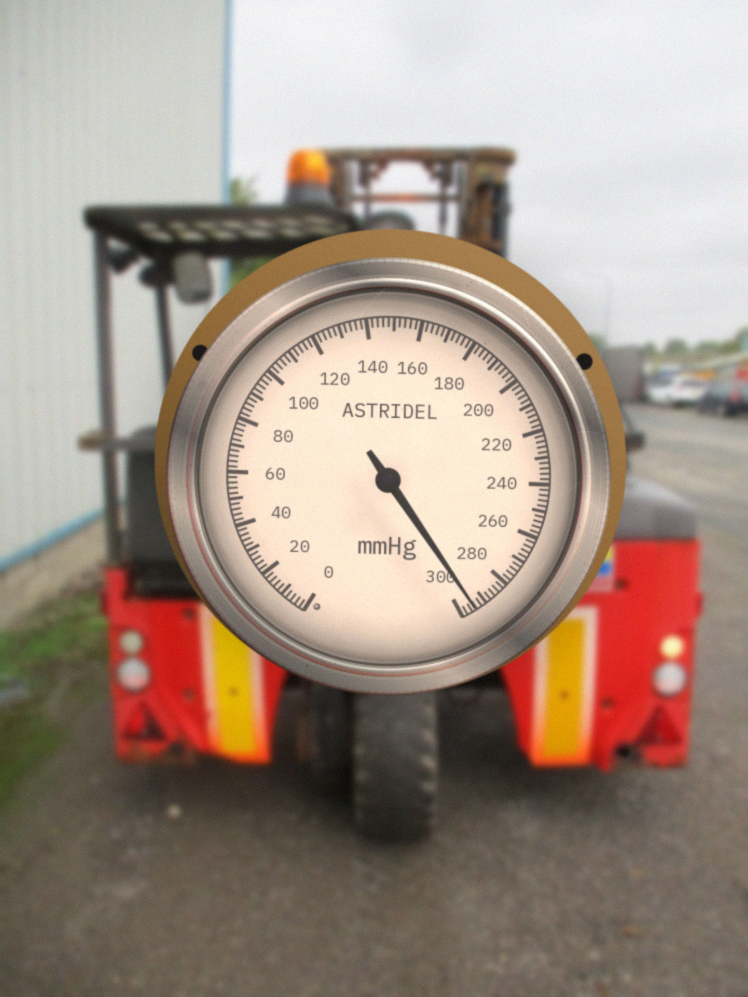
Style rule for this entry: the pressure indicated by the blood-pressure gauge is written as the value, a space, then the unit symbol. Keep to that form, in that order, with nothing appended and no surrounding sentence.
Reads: 294 mmHg
